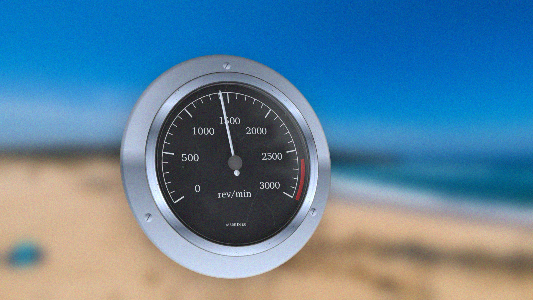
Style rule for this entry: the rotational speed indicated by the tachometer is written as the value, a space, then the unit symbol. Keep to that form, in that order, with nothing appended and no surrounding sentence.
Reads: 1400 rpm
